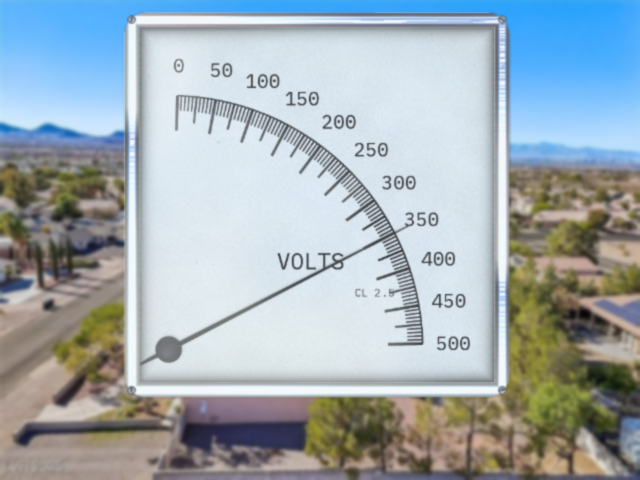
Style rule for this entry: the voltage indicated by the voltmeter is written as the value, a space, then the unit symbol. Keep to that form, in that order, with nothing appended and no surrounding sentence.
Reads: 350 V
